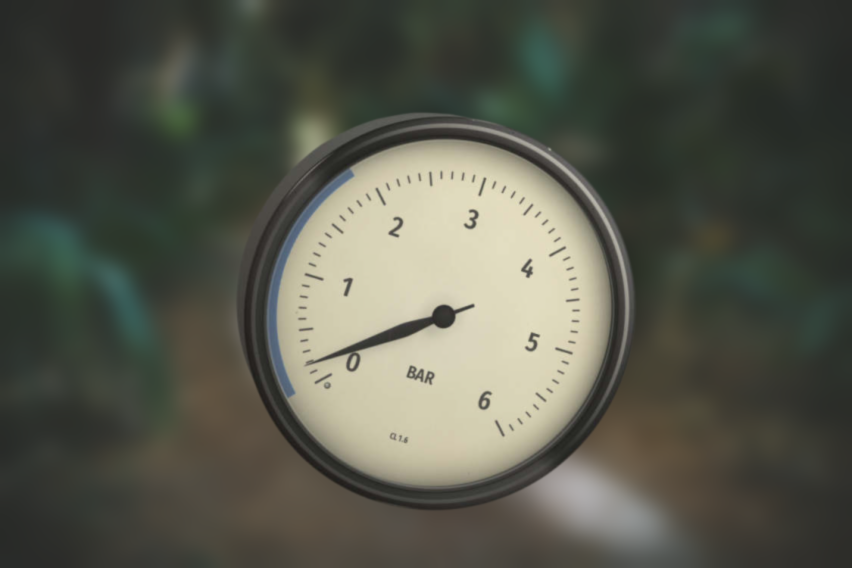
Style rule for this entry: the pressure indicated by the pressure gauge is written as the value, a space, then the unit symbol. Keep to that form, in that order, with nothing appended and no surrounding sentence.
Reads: 0.2 bar
